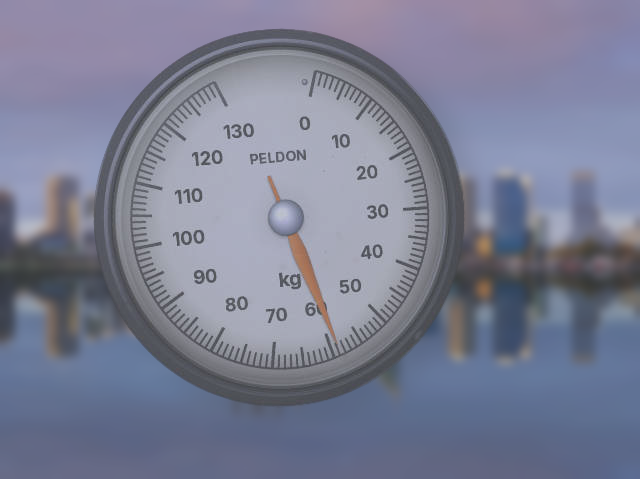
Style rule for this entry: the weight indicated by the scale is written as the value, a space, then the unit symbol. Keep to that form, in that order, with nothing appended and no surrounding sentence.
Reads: 59 kg
